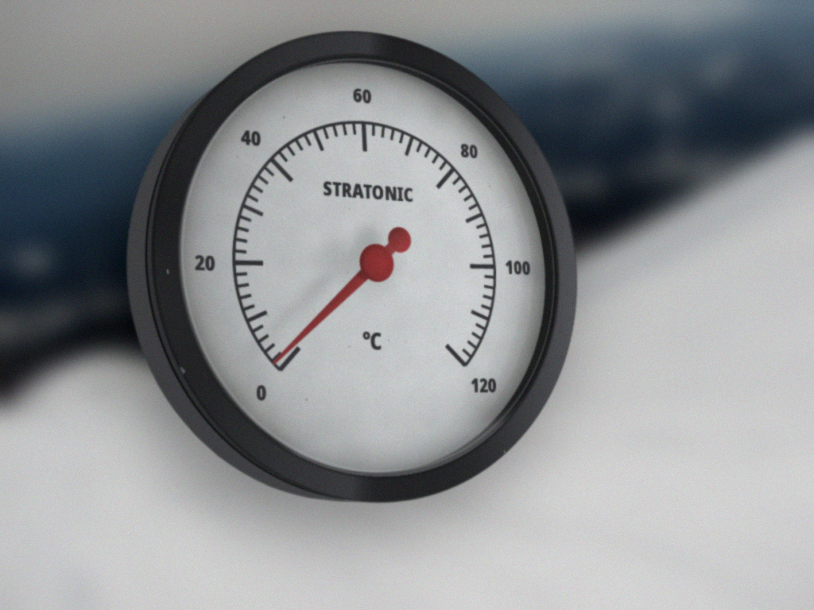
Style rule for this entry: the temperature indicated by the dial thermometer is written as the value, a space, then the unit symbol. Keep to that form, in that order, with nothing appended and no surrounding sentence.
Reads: 2 °C
